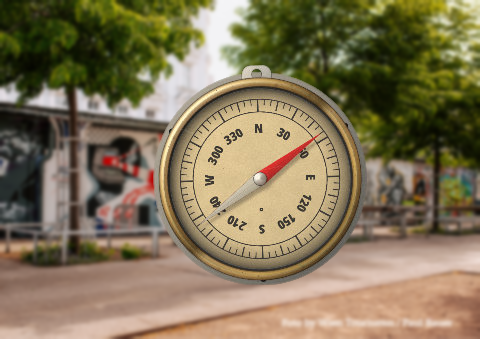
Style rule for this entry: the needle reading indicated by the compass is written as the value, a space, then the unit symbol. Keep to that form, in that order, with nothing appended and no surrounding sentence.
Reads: 55 °
